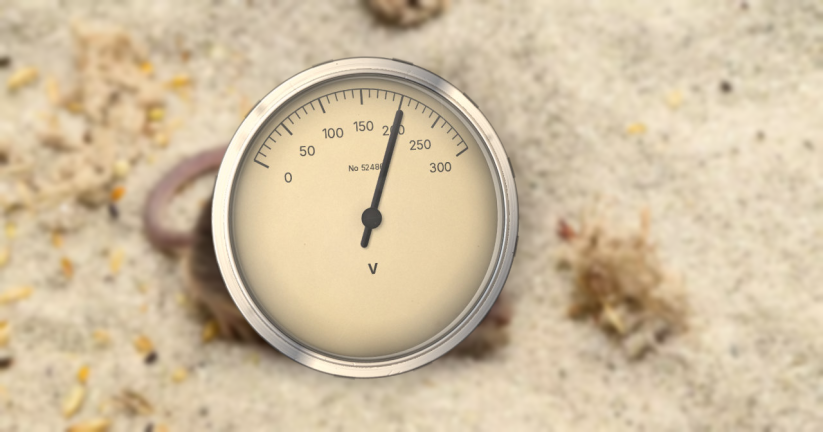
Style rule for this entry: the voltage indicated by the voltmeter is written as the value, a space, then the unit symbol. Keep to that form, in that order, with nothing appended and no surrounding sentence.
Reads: 200 V
